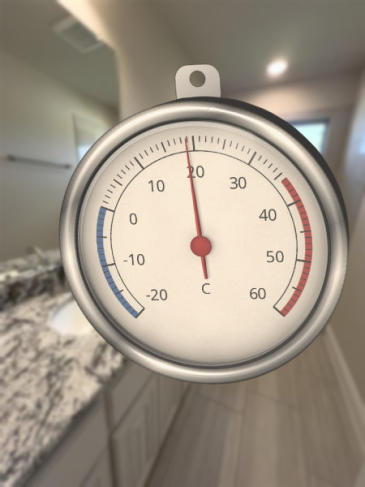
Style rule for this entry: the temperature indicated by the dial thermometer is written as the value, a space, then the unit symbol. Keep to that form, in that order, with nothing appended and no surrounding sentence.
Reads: 19 °C
